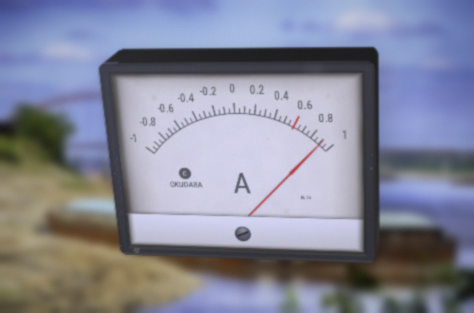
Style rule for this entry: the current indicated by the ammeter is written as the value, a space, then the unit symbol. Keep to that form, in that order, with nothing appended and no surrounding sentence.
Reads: 0.9 A
